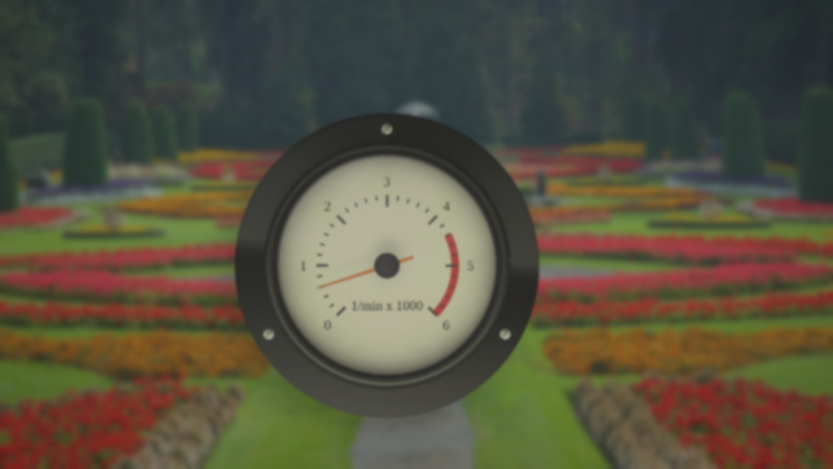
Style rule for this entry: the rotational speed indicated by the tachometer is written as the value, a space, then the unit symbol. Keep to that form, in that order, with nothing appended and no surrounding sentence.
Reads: 600 rpm
